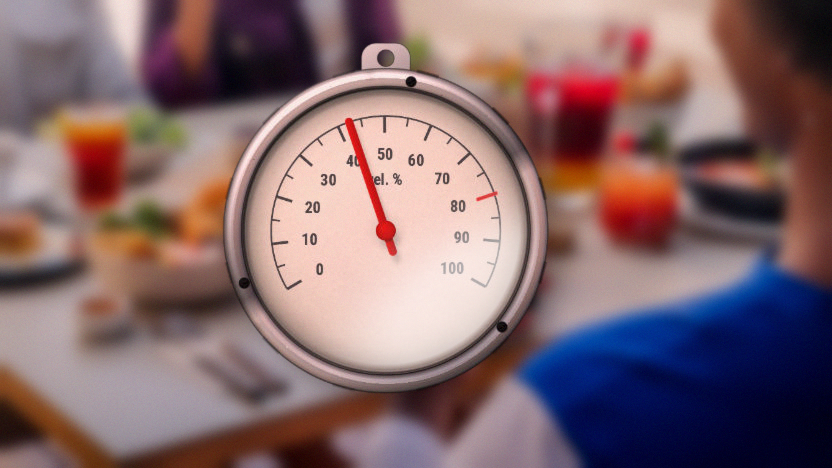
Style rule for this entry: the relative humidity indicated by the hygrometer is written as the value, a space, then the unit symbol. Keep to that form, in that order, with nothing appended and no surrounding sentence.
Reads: 42.5 %
